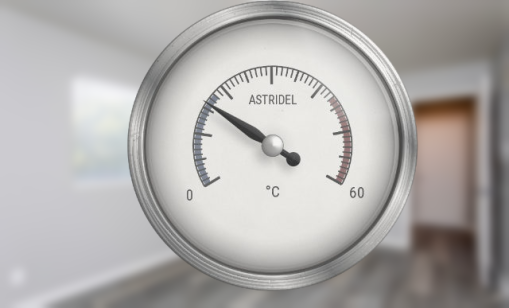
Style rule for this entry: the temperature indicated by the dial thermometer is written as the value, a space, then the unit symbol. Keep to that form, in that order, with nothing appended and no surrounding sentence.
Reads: 16 °C
